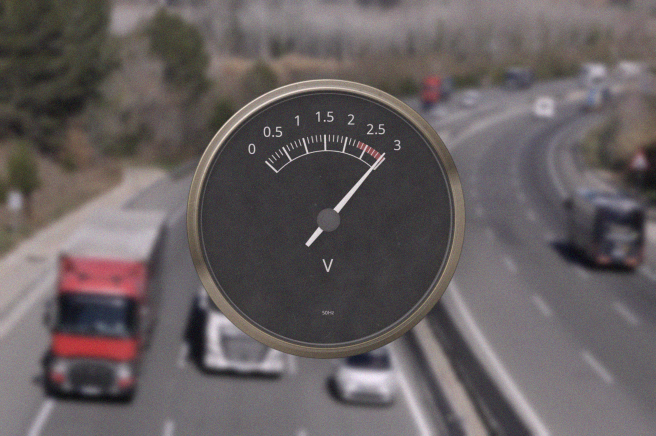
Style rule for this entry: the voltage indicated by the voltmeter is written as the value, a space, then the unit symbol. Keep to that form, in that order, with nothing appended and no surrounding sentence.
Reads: 2.9 V
